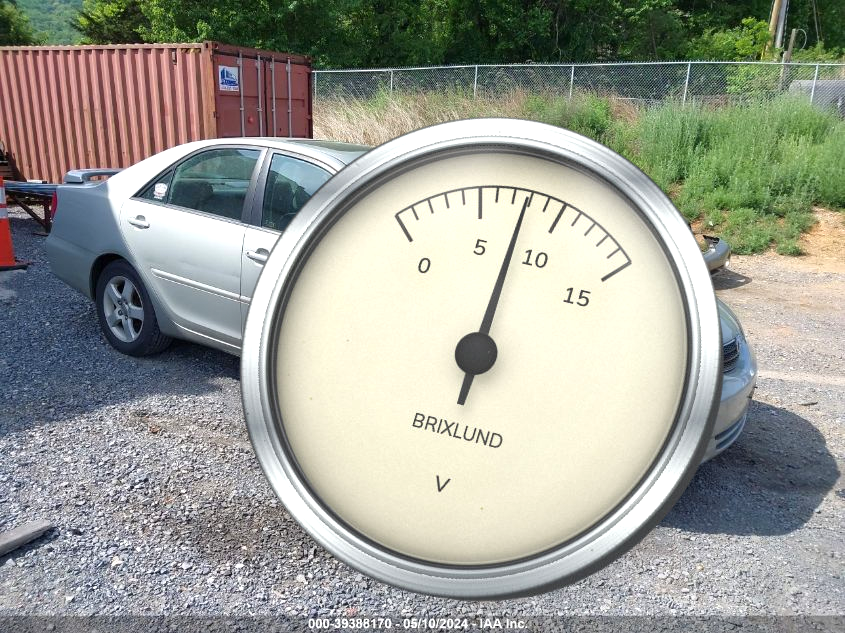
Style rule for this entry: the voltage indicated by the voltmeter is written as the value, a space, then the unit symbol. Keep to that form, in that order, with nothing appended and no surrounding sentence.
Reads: 8 V
